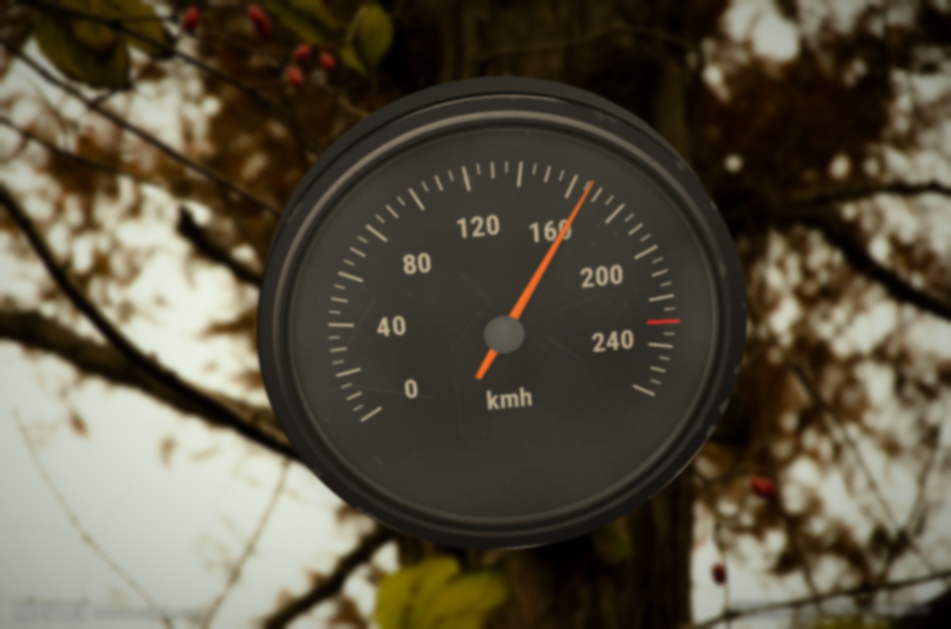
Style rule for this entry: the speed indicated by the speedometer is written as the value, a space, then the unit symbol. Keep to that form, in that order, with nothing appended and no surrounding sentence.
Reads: 165 km/h
